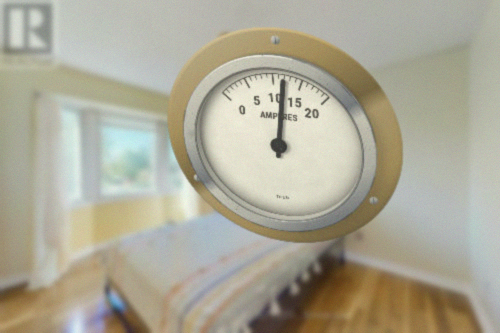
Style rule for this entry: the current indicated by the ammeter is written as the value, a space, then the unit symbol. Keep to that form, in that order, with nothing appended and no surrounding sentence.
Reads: 12 A
